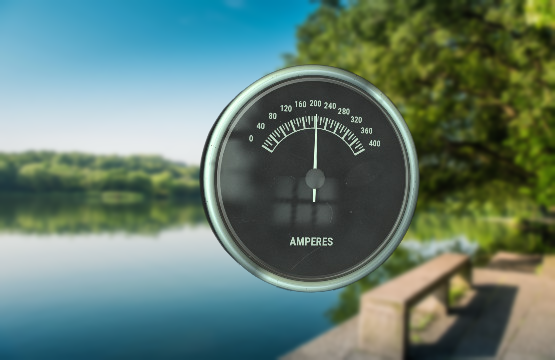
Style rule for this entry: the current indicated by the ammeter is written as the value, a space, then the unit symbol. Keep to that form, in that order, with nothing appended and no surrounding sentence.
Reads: 200 A
